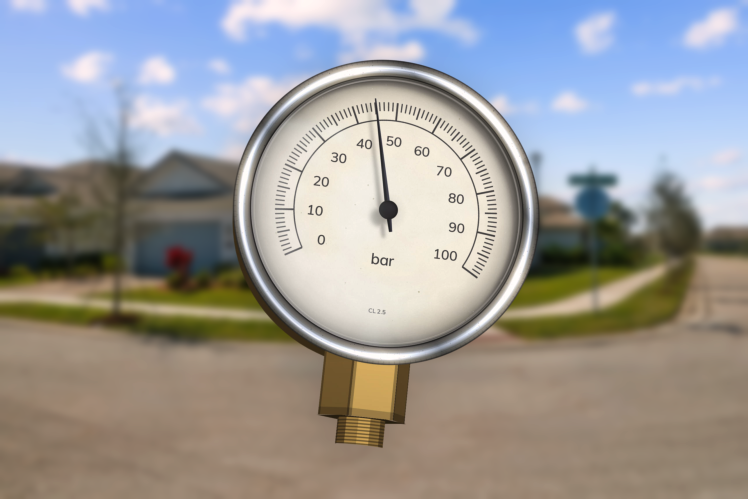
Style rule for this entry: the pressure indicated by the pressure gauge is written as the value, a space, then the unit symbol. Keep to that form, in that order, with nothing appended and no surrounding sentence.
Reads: 45 bar
